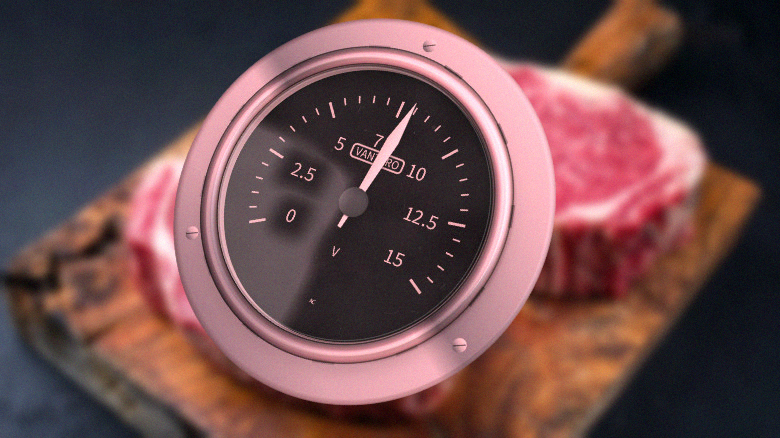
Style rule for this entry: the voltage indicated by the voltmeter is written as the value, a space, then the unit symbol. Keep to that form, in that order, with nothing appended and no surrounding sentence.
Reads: 8 V
